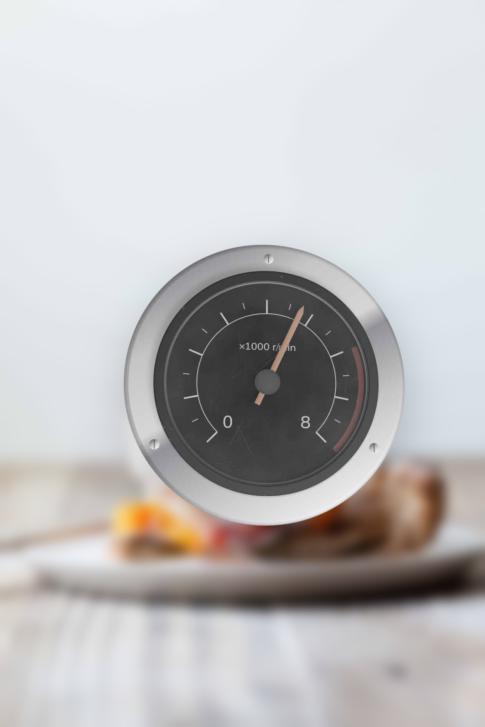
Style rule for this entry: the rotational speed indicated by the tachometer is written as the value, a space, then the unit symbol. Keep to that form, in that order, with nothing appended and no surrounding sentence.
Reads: 4750 rpm
